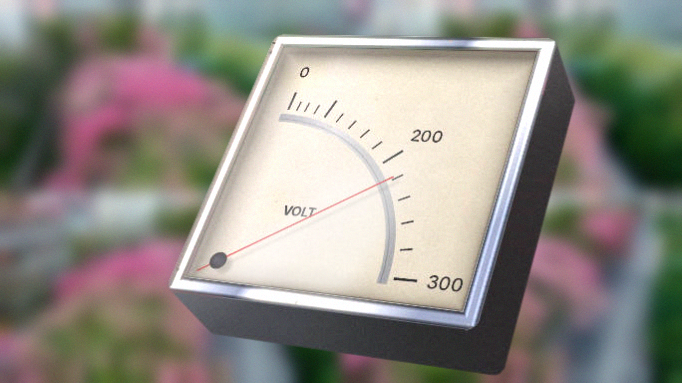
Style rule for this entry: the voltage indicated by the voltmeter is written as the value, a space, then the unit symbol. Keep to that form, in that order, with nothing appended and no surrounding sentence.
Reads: 220 V
